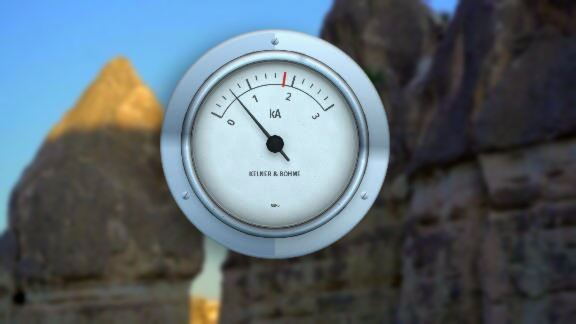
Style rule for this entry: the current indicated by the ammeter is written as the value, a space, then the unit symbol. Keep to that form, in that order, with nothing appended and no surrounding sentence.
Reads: 0.6 kA
